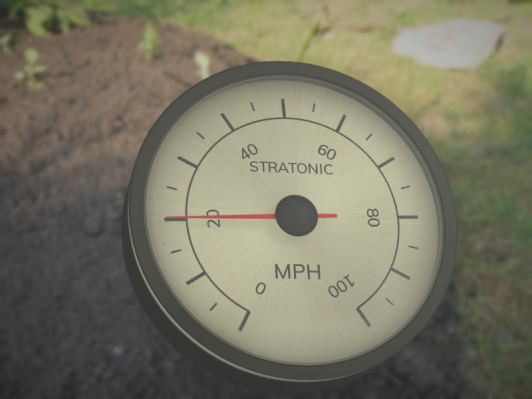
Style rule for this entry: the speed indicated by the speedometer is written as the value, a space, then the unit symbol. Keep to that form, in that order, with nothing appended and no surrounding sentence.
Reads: 20 mph
